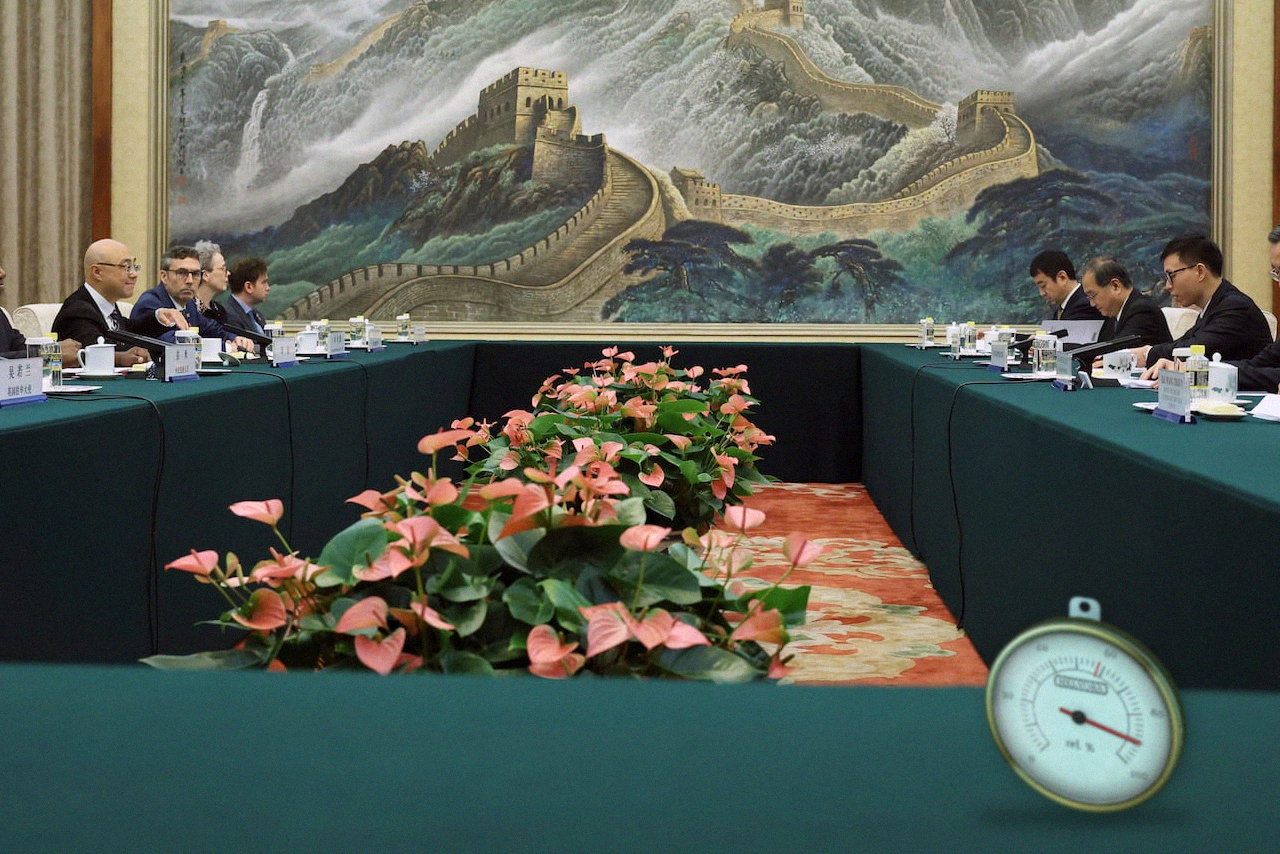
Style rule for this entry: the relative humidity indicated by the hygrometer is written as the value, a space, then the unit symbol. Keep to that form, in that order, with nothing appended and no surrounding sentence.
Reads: 90 %
